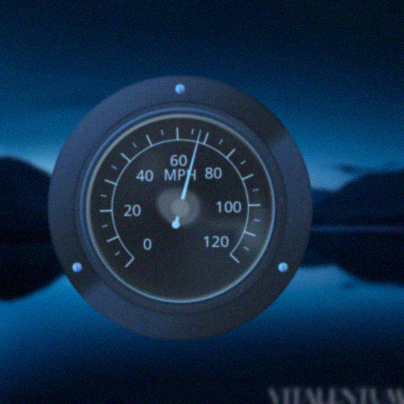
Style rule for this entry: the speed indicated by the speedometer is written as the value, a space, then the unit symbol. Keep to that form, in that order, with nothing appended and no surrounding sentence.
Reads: 67.5 mph
